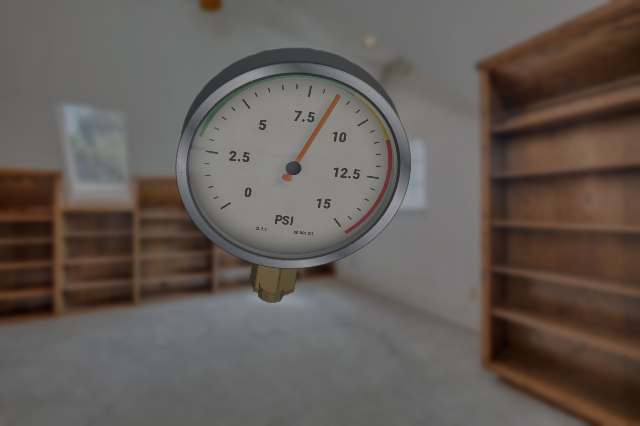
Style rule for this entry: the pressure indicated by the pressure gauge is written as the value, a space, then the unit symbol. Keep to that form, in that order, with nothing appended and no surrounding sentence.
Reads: 8.5 psi
